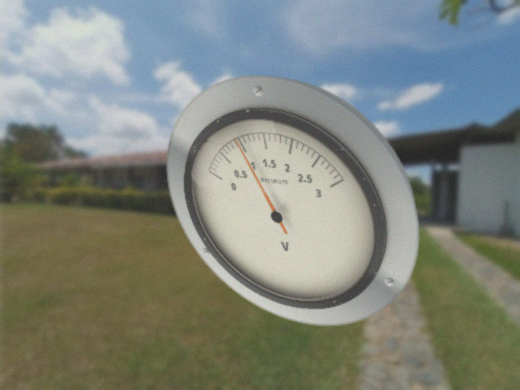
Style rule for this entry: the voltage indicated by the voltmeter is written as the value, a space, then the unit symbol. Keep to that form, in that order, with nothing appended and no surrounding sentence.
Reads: 1 V
